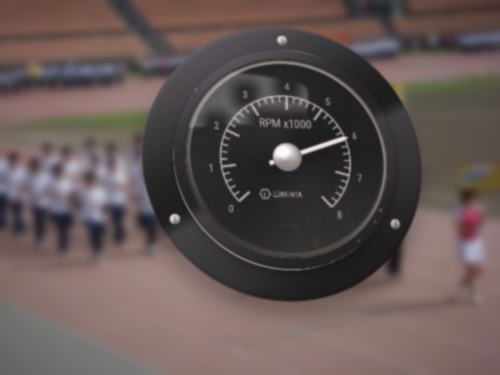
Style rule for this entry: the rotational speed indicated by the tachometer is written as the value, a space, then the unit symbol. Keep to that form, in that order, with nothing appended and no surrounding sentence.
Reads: 6000 rpm
